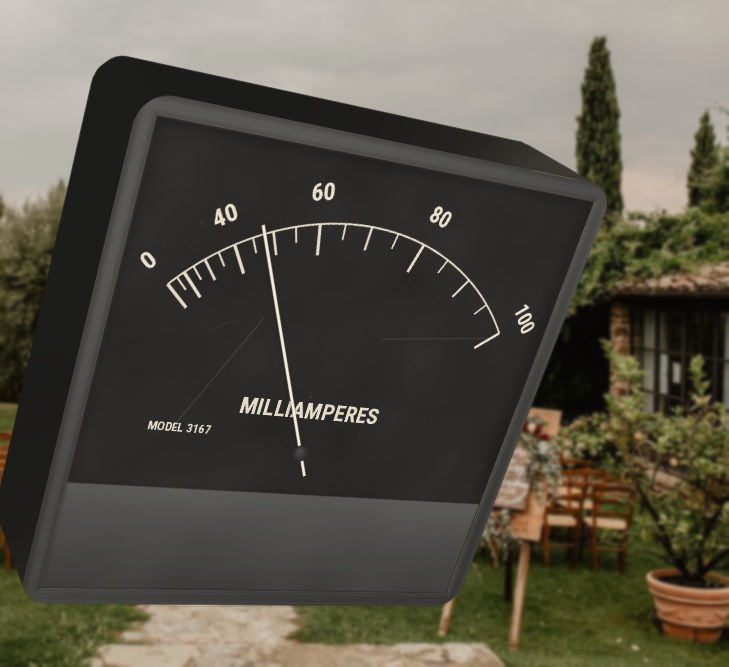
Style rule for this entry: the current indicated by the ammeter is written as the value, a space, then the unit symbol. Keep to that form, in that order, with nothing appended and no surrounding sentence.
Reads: 47.5 mA
